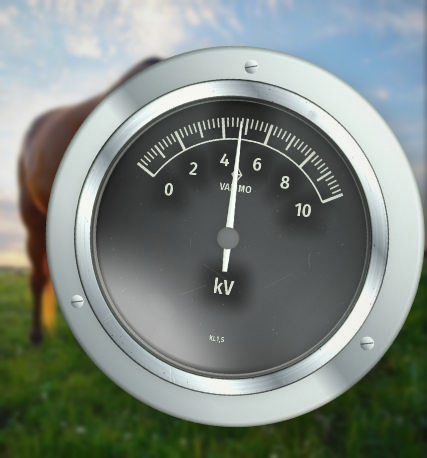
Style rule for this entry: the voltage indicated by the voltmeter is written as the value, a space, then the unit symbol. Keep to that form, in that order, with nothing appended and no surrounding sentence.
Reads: 4.8 kV
